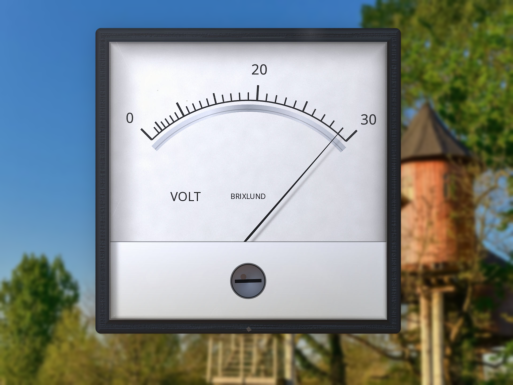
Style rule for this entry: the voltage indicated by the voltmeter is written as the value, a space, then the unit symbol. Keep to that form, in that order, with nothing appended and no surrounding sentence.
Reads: 29 V
